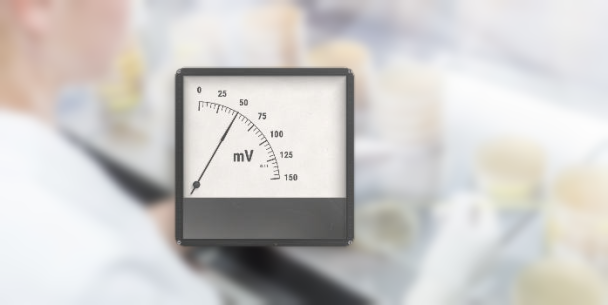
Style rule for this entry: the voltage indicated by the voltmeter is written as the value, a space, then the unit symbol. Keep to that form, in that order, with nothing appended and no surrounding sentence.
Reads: 50 mV
